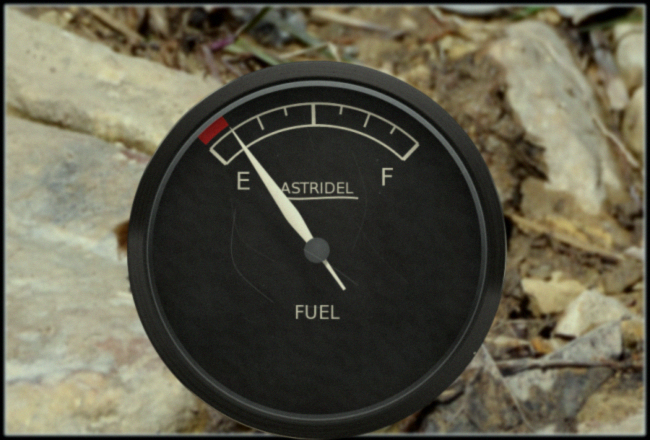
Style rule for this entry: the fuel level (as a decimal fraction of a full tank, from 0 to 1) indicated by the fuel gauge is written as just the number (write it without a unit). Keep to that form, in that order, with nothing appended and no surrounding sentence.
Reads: 0.125
